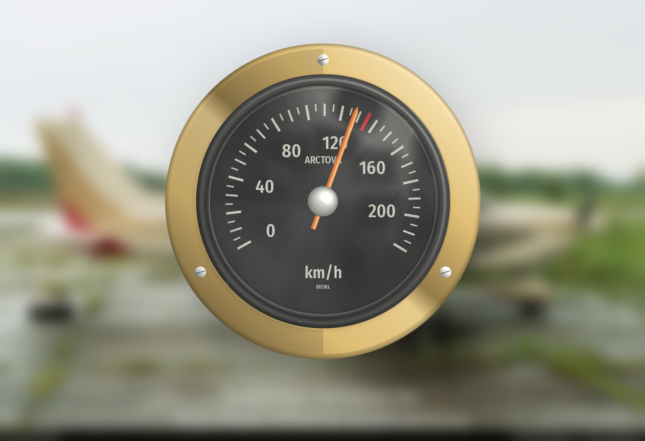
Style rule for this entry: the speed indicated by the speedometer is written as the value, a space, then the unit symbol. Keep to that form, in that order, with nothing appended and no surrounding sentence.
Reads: 127.5 km/h
